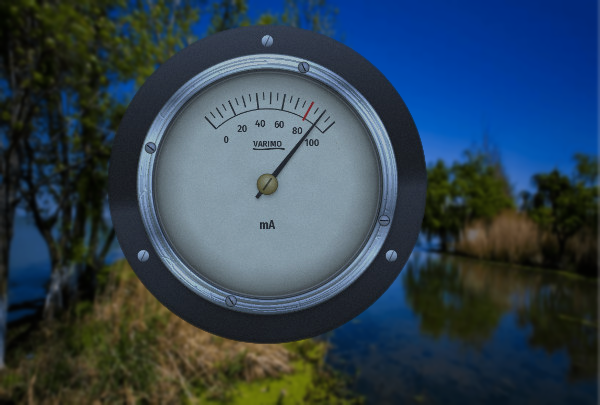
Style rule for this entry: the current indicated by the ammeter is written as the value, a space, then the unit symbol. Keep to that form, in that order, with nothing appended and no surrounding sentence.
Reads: 90 mA
